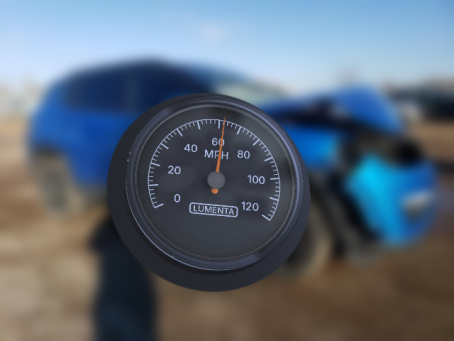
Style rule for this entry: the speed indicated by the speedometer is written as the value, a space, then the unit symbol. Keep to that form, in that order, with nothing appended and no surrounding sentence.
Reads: 62 mph
